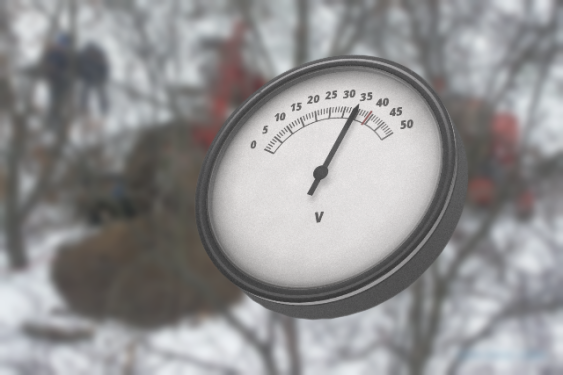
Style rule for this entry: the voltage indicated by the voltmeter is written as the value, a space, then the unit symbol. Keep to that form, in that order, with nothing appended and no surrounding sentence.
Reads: 35 V
